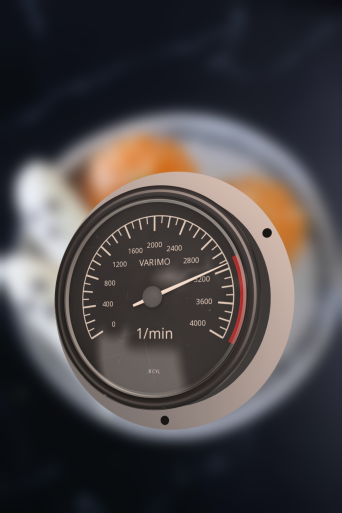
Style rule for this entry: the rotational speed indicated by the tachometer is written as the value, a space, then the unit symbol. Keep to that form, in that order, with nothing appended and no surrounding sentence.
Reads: 3150 rpm
